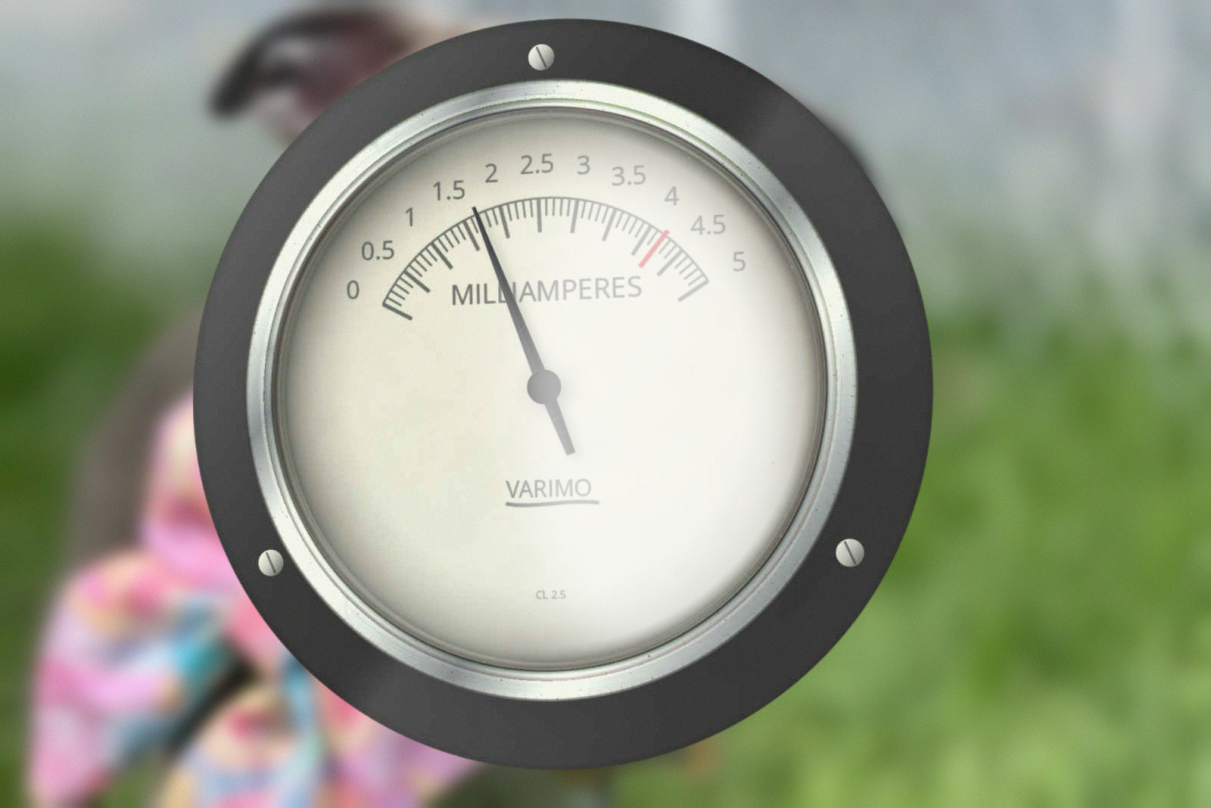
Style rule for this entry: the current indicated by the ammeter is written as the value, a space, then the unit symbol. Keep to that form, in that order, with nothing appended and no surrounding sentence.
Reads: 1.7 mA
